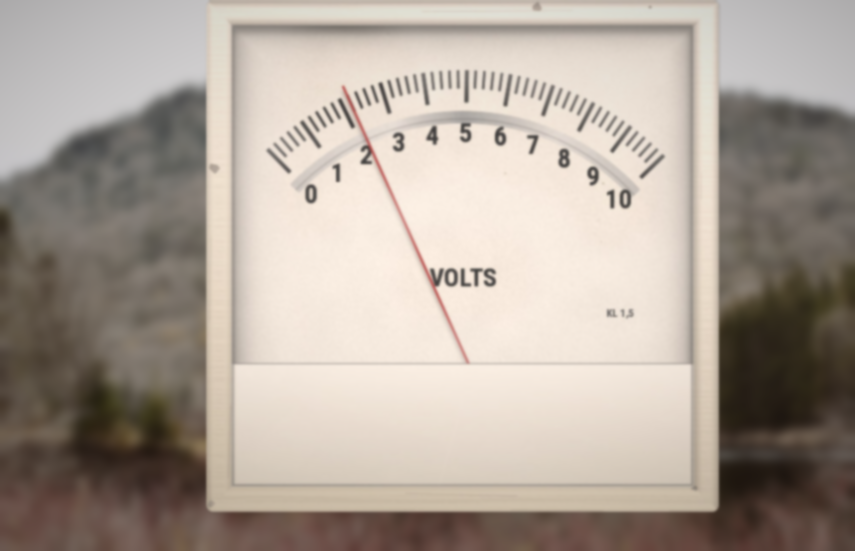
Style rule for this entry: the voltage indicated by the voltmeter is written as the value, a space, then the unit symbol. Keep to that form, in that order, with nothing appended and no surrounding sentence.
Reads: 2.2 V
